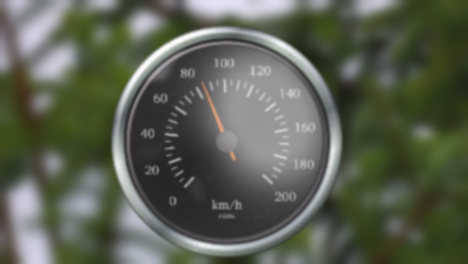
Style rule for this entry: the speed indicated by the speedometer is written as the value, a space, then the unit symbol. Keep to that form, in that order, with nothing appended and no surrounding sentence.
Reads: 85 km/h
